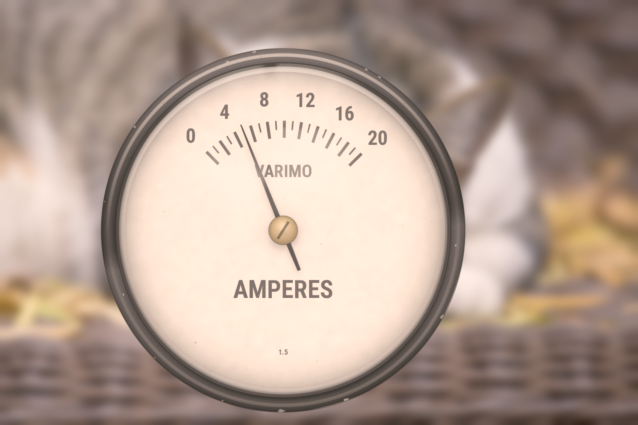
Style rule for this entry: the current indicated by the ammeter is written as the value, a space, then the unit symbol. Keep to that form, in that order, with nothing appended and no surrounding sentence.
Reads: 5 A
